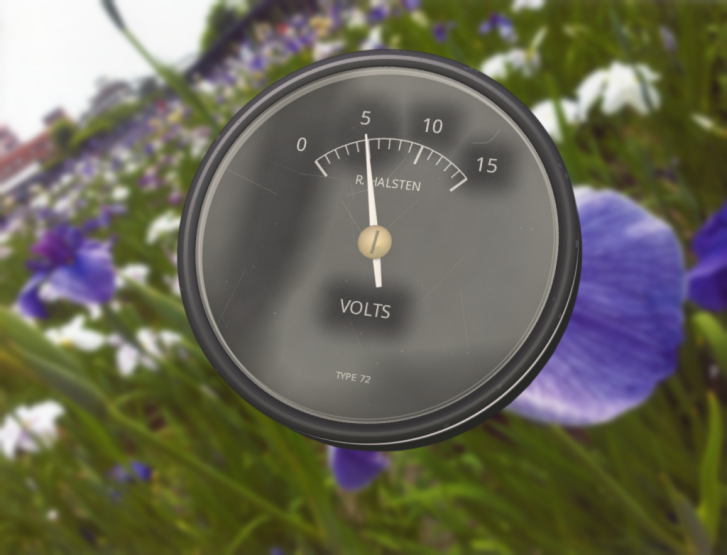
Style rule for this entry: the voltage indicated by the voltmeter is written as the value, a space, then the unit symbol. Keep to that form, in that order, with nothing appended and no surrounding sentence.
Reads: 5 V
